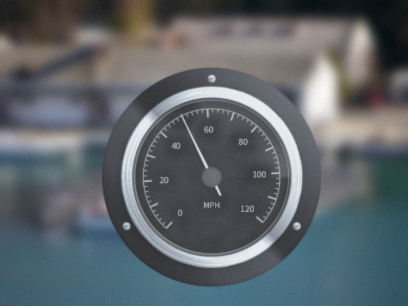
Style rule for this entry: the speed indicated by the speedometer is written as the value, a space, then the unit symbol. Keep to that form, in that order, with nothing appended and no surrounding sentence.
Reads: 50 mph
